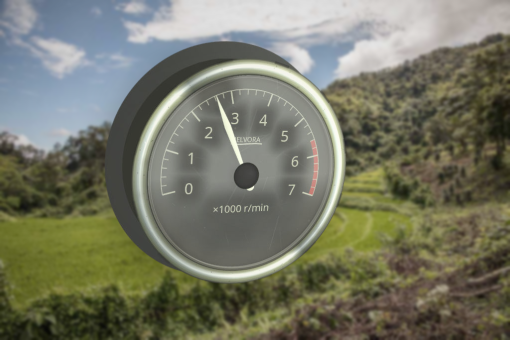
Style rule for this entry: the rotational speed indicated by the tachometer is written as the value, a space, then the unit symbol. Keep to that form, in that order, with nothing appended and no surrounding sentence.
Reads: 2600 rpm
